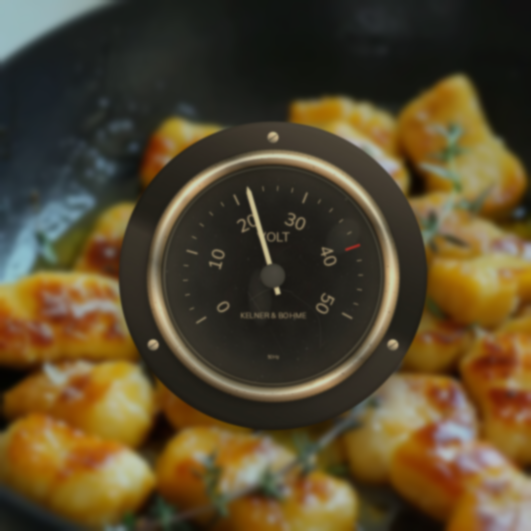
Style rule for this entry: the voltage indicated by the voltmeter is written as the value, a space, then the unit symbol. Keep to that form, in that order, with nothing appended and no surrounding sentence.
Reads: 22 V
